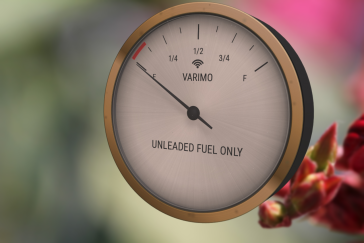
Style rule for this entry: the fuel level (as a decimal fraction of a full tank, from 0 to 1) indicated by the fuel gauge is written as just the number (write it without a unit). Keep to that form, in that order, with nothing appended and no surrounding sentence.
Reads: 0
